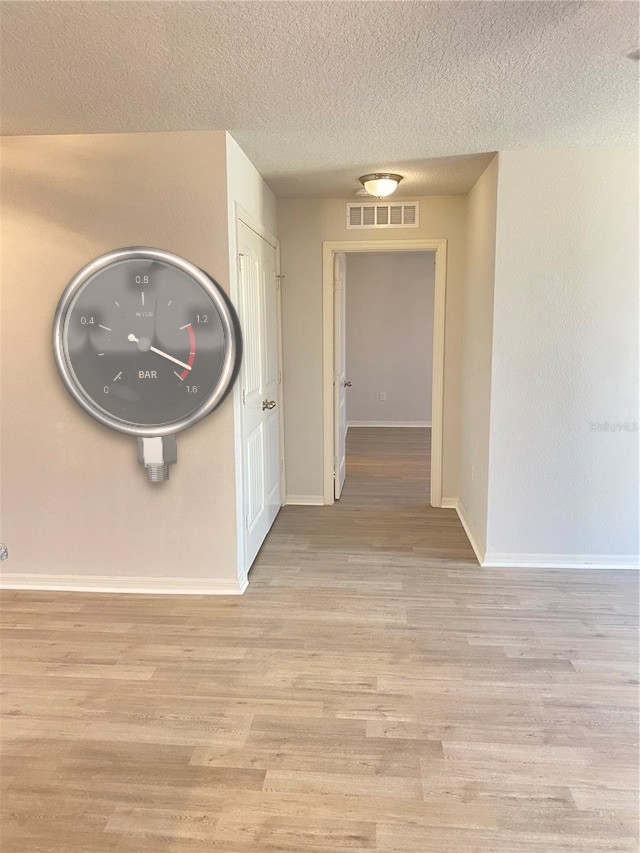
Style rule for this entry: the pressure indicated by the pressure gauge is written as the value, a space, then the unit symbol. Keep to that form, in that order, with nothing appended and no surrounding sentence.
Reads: 1.5 bar
